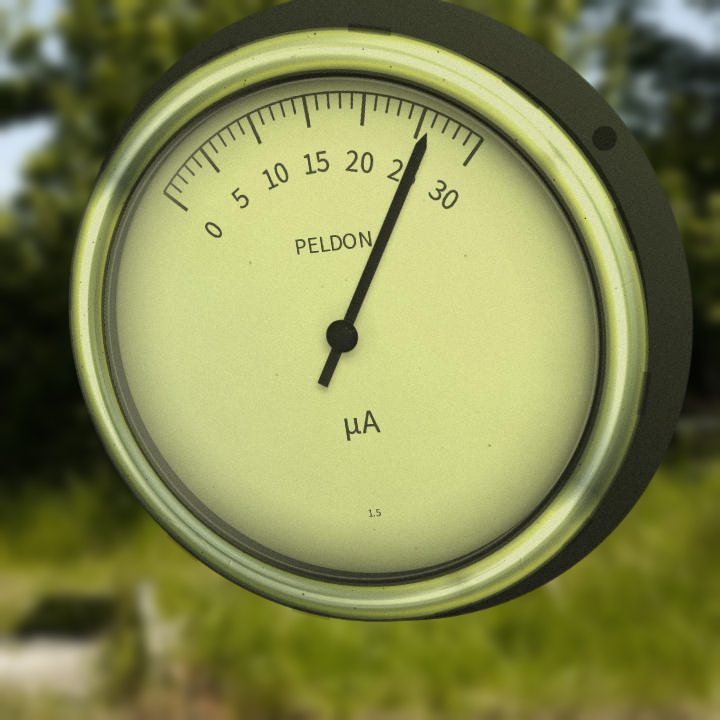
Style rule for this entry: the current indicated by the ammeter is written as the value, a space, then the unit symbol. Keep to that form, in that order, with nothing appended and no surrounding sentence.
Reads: 26 µA
